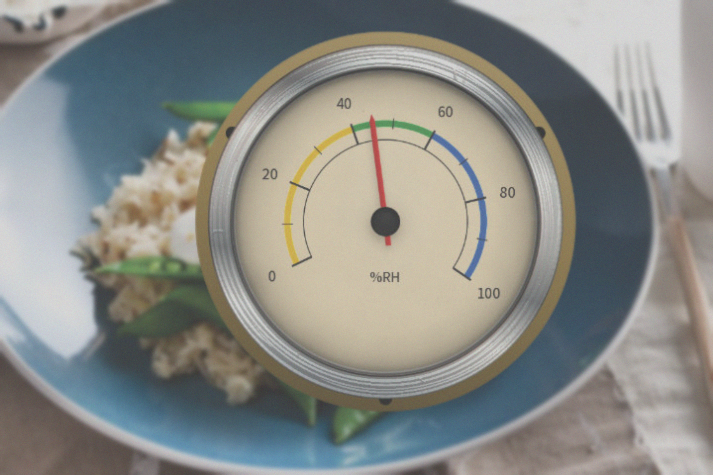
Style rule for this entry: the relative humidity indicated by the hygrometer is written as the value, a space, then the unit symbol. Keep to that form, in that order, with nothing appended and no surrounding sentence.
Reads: 45 %
